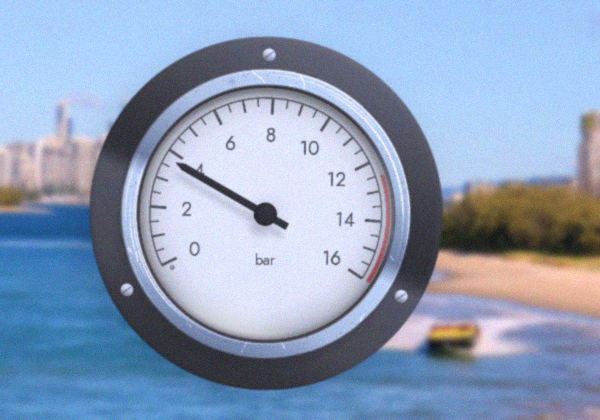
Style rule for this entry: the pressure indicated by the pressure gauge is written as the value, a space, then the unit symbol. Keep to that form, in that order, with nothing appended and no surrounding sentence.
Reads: 3.75 bar
